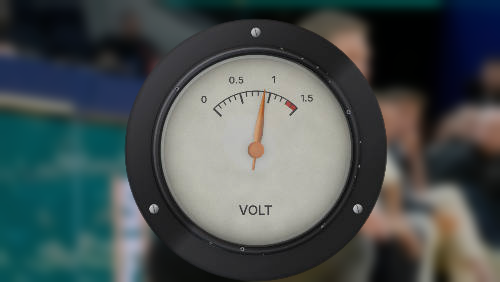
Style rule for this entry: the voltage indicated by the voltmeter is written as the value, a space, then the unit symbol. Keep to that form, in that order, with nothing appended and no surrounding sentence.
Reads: 0.9 V
